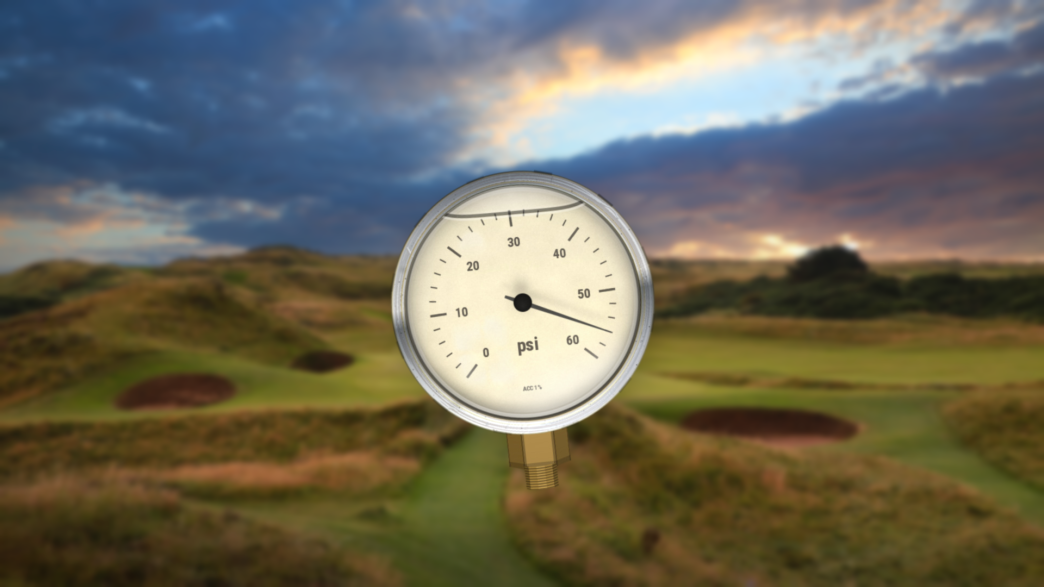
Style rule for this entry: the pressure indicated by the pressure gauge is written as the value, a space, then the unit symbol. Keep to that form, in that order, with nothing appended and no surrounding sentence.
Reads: 56 psi
